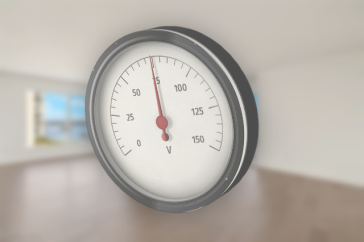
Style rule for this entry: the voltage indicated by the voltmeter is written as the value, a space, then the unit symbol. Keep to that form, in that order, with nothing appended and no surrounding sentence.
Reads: 75 V
